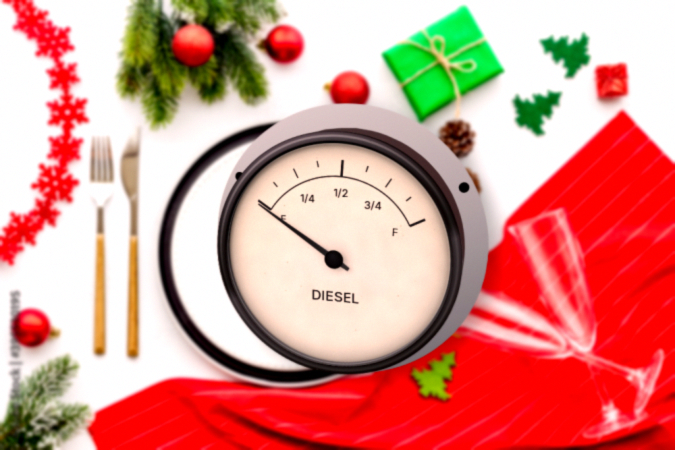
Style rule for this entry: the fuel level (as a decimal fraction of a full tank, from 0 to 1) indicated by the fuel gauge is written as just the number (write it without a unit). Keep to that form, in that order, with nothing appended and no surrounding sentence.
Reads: 0
